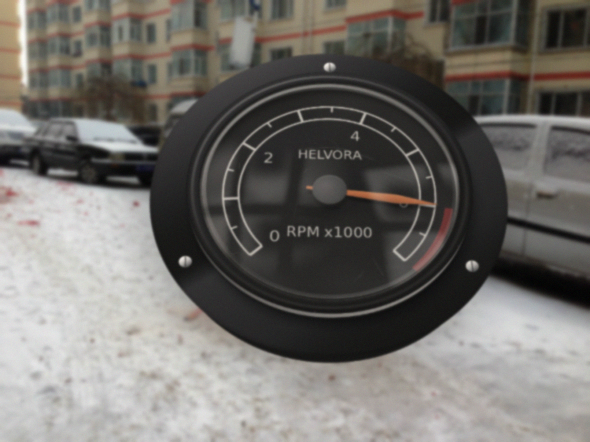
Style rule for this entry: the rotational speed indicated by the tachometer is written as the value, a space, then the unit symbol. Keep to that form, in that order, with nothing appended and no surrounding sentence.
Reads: 6000 rpm
